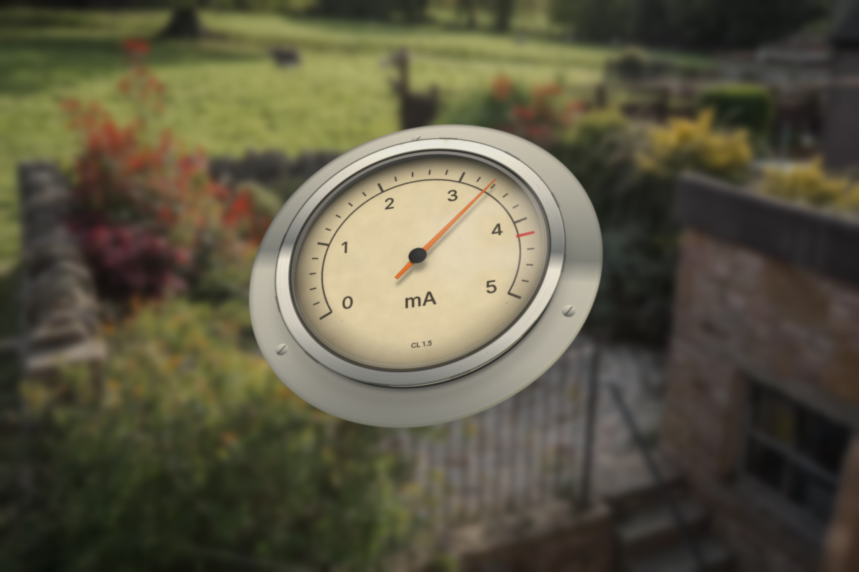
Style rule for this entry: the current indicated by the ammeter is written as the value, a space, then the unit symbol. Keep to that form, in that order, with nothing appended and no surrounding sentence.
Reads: 3.4 mA
